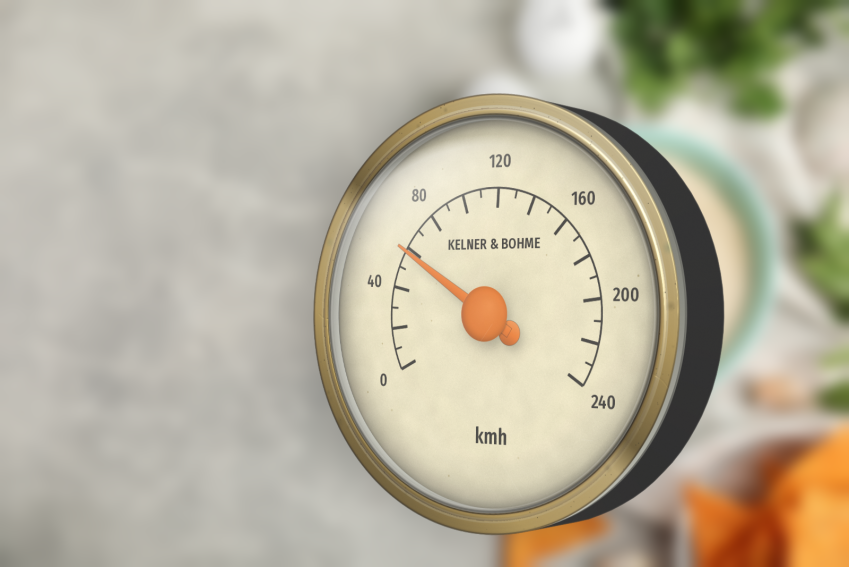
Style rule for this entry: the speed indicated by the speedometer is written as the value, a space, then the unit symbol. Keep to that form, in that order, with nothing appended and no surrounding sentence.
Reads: 60 km/h
